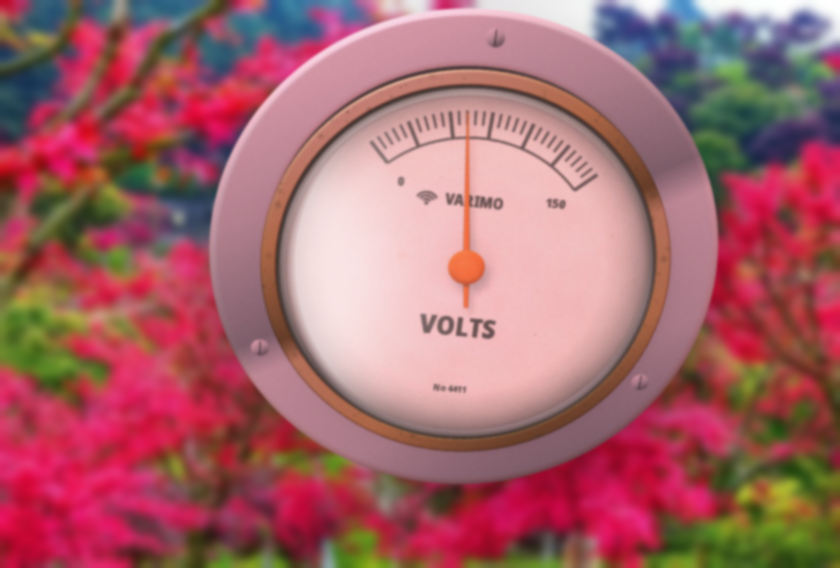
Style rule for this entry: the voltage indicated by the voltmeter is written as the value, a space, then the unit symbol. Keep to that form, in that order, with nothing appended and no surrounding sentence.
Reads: 60 V
